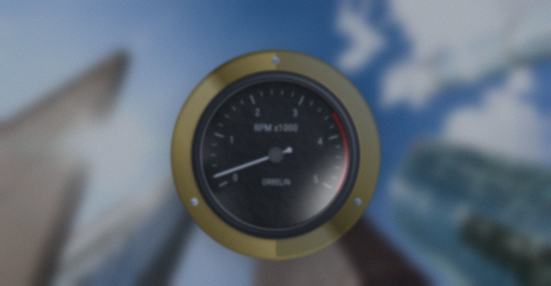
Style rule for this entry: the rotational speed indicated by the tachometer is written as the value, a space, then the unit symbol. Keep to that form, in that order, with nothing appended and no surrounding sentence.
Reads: 200 rpm
